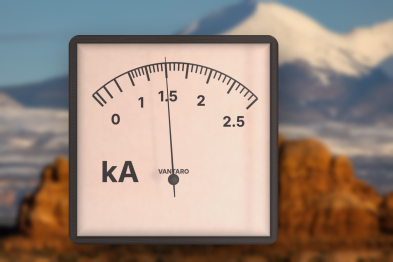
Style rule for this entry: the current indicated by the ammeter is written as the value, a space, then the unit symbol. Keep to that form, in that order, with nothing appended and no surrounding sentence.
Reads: 1.5 kA
